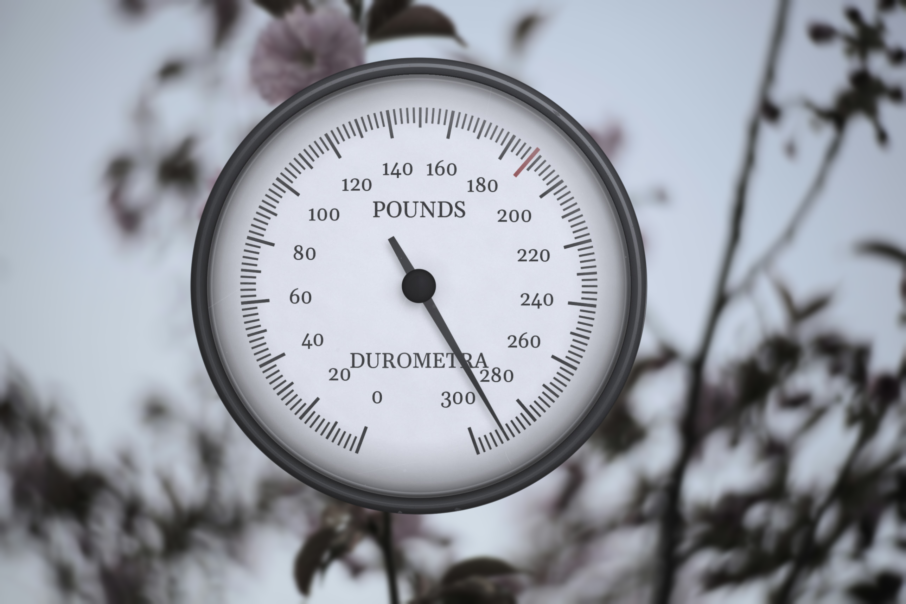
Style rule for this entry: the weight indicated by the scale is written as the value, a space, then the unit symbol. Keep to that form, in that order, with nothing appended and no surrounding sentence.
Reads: 290 lb
